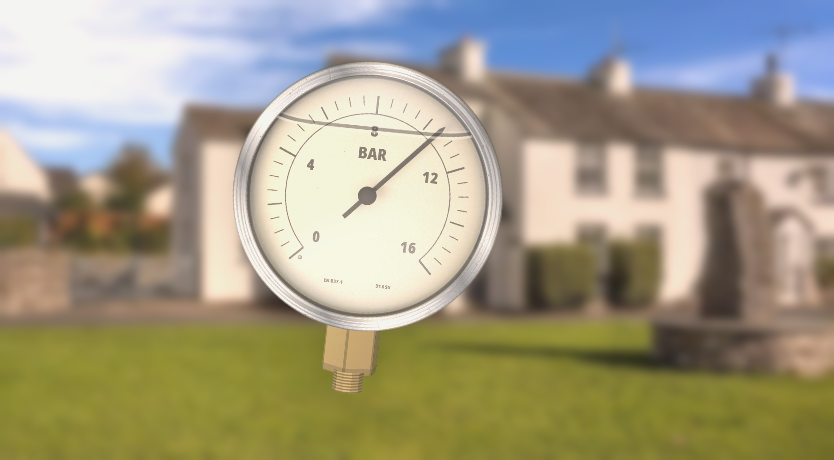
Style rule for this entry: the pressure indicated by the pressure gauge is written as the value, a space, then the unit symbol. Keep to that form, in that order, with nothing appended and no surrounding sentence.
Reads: 10.5 bar
